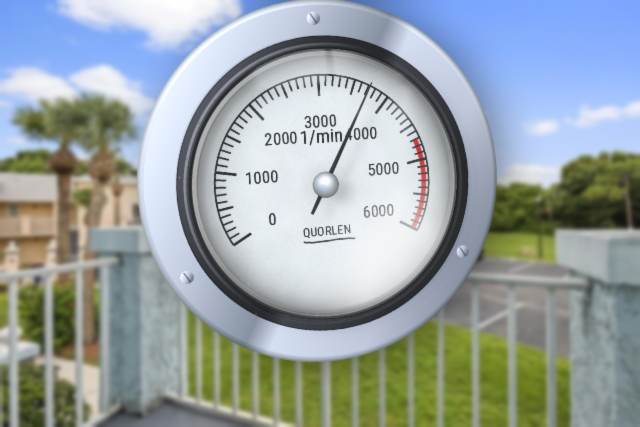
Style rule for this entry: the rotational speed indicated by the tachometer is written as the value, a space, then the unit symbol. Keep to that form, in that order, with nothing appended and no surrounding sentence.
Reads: 3700 rpm
